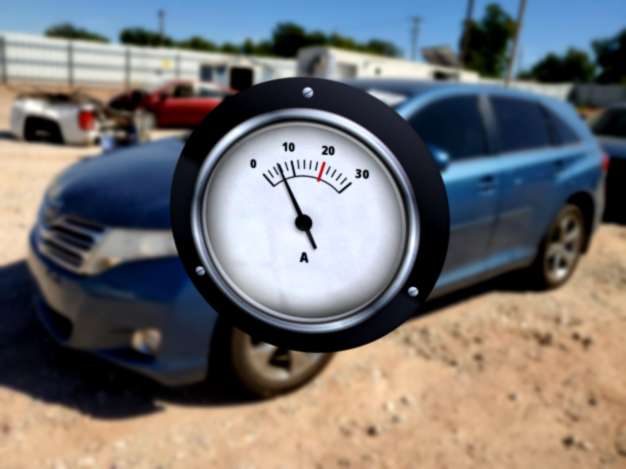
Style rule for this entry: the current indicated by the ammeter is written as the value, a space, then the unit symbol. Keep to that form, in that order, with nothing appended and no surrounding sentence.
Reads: 6 A
